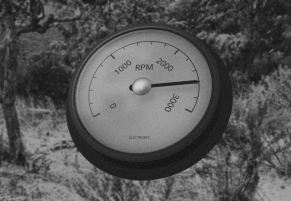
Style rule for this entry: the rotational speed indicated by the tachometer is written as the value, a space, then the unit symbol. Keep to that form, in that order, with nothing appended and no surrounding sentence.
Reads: 2600 rpm
